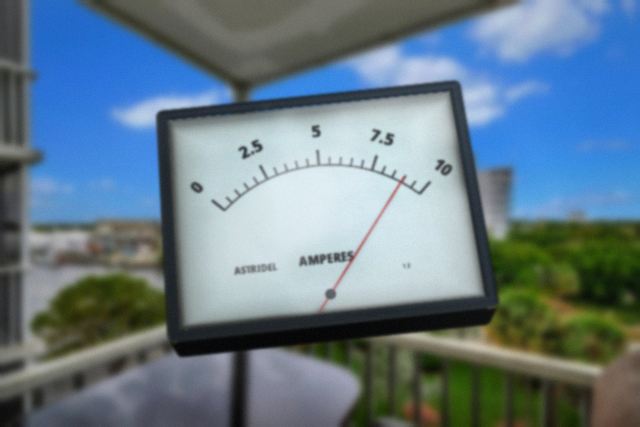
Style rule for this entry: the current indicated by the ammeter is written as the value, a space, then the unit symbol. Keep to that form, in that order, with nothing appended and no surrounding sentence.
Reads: 9 A
